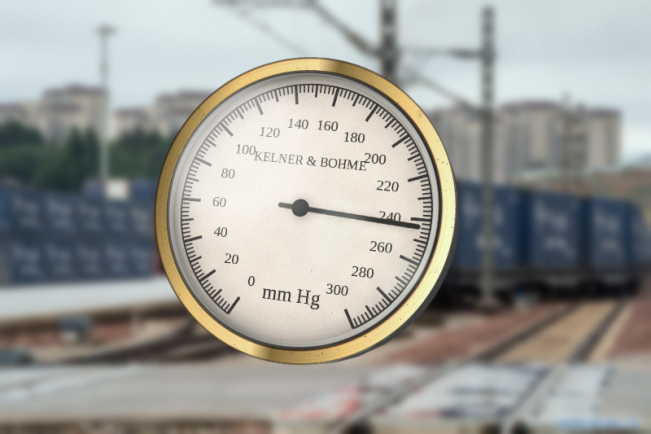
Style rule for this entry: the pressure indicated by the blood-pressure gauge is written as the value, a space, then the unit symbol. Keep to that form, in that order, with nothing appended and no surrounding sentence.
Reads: 244 mmHg
